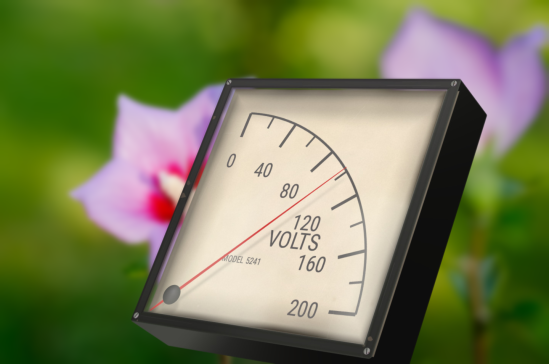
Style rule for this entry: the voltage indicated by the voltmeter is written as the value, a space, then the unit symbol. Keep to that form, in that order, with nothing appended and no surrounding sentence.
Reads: 100 V
